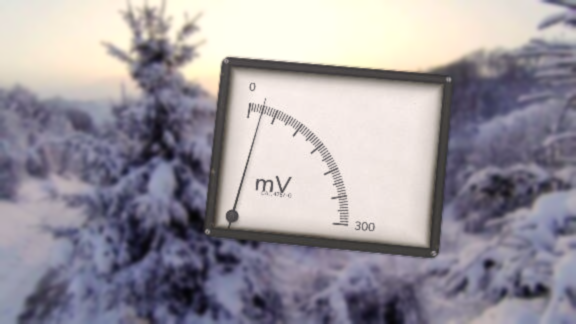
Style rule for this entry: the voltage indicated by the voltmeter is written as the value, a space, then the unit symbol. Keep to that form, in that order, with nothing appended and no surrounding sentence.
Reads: 25 mV
